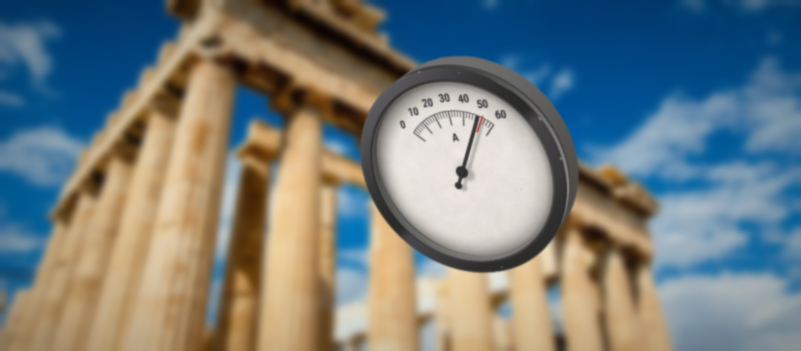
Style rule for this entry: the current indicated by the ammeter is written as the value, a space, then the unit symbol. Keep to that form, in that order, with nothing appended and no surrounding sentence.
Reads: 50 A
